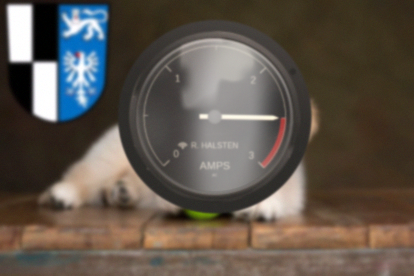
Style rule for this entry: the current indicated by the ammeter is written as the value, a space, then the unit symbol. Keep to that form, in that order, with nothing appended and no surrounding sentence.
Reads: 2.5 A
